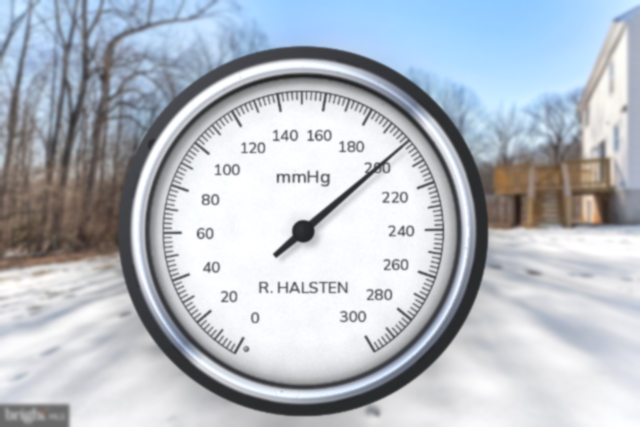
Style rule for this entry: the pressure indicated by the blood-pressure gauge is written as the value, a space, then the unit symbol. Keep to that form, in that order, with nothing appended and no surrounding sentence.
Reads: 200 mmHg
